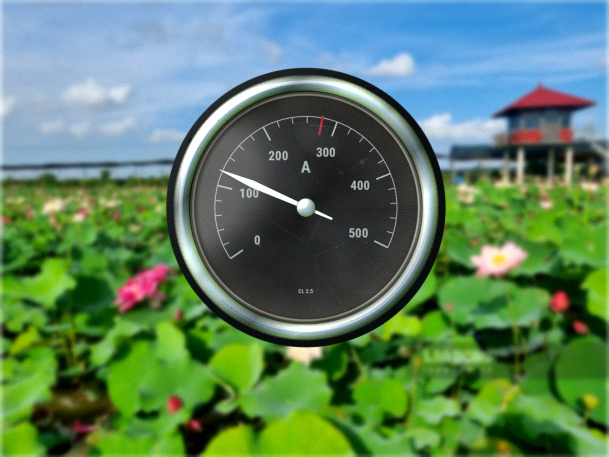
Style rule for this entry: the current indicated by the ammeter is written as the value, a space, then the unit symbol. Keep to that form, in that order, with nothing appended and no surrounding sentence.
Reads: 120 A
